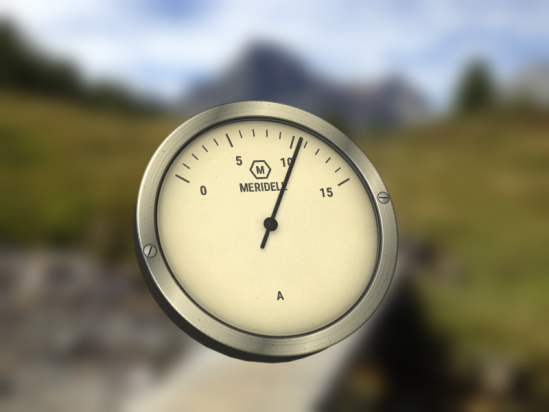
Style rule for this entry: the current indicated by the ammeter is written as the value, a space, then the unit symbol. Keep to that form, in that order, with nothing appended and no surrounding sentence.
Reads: 10.5 A
